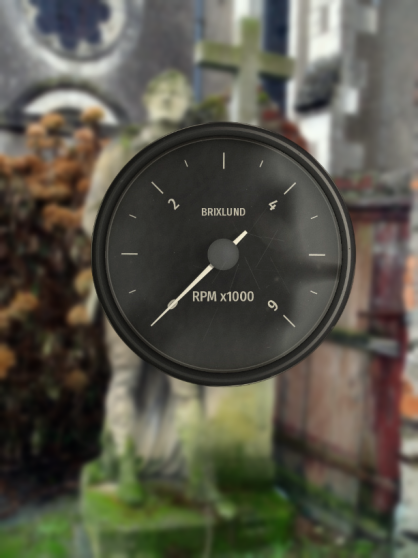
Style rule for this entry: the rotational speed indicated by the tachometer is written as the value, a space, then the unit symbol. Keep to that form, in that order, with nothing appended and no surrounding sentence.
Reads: 0 rpm
